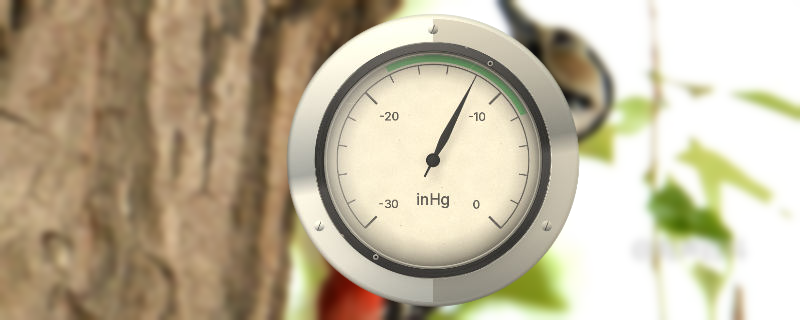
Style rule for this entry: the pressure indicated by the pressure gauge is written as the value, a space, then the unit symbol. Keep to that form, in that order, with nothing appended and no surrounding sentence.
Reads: -12 inHg
